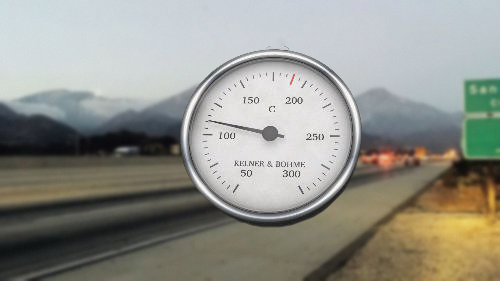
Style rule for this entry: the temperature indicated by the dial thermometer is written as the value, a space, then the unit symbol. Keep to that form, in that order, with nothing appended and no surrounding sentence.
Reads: 110 °C
